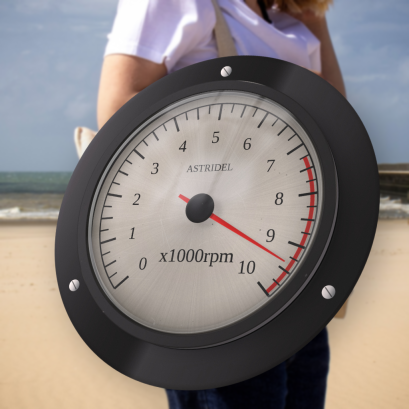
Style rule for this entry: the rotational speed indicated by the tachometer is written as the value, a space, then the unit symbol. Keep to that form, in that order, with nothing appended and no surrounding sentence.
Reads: 9375 rpm
